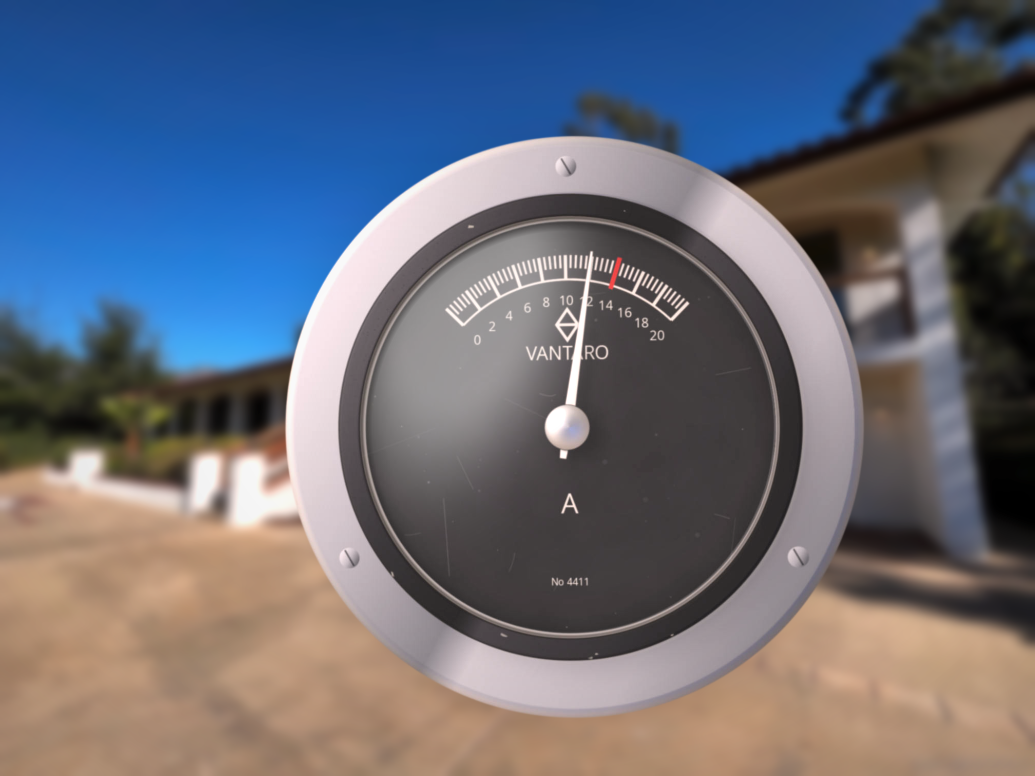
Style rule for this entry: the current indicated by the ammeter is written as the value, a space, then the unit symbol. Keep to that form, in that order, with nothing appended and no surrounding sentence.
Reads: 12 A
